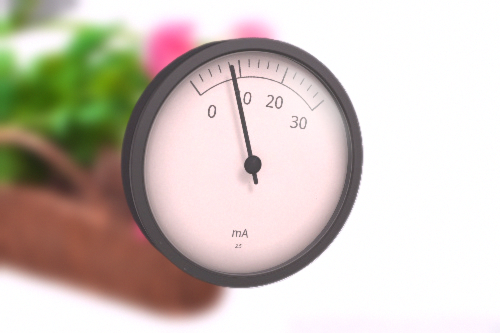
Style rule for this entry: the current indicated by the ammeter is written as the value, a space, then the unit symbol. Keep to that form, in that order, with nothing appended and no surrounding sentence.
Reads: 8 mA
